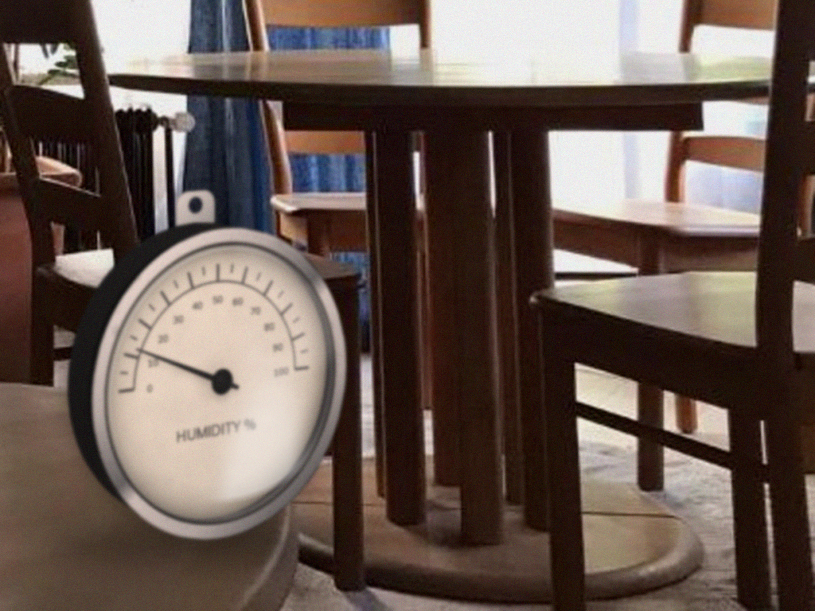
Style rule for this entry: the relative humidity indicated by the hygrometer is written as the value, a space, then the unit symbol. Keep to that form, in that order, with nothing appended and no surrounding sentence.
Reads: 12.5 %
